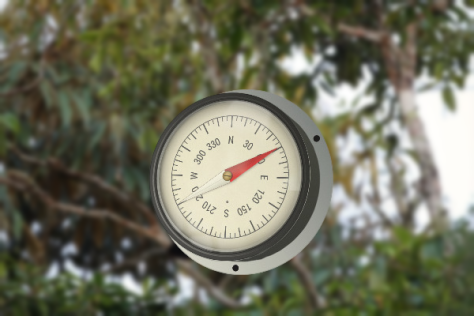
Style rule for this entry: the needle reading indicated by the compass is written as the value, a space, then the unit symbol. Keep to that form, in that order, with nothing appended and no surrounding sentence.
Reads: 60 °
